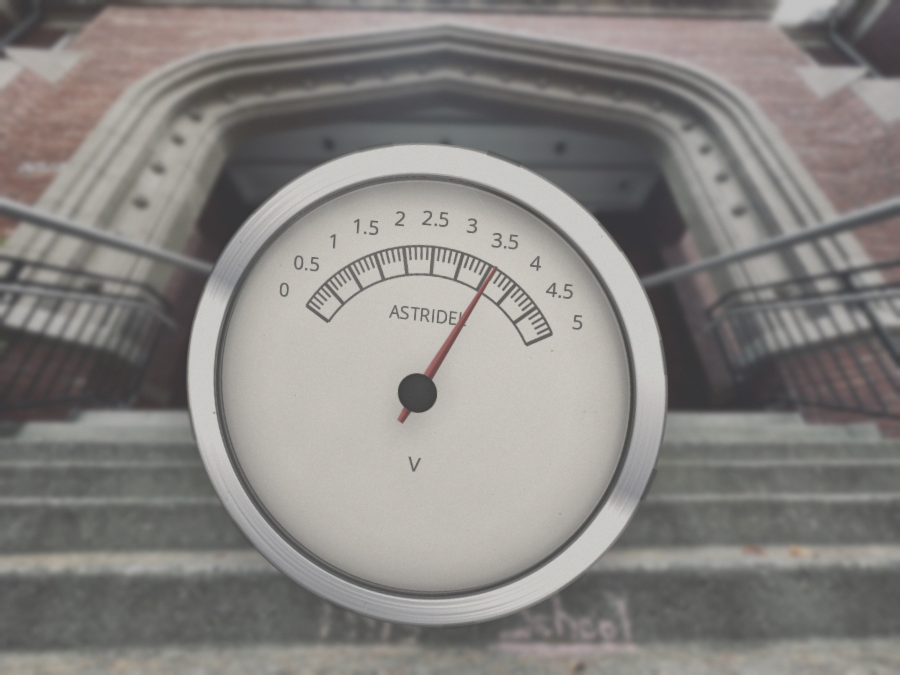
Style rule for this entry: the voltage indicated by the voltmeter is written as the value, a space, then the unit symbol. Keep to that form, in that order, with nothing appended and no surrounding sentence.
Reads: 3.6 V
